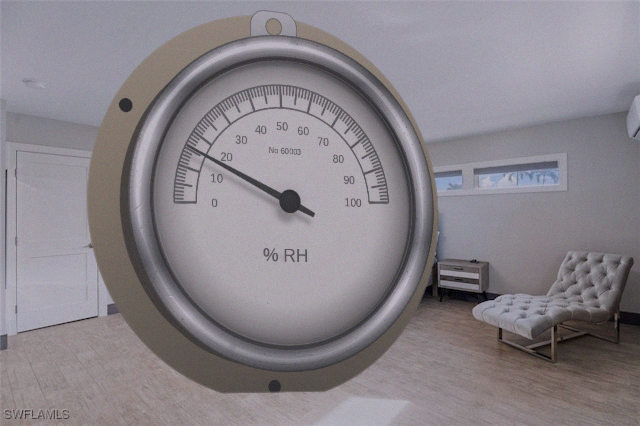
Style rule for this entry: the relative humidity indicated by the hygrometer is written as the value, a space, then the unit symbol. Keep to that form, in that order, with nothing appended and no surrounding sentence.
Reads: 15 %
